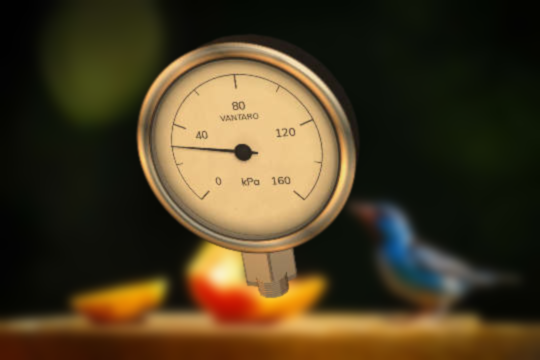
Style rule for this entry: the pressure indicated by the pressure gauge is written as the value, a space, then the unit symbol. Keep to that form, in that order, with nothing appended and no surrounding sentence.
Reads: 30 kPa
